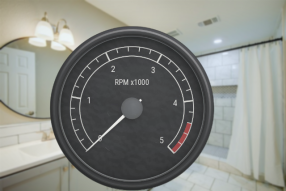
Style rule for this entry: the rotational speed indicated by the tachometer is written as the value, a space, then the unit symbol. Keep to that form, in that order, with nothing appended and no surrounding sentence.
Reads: 0 rpm
